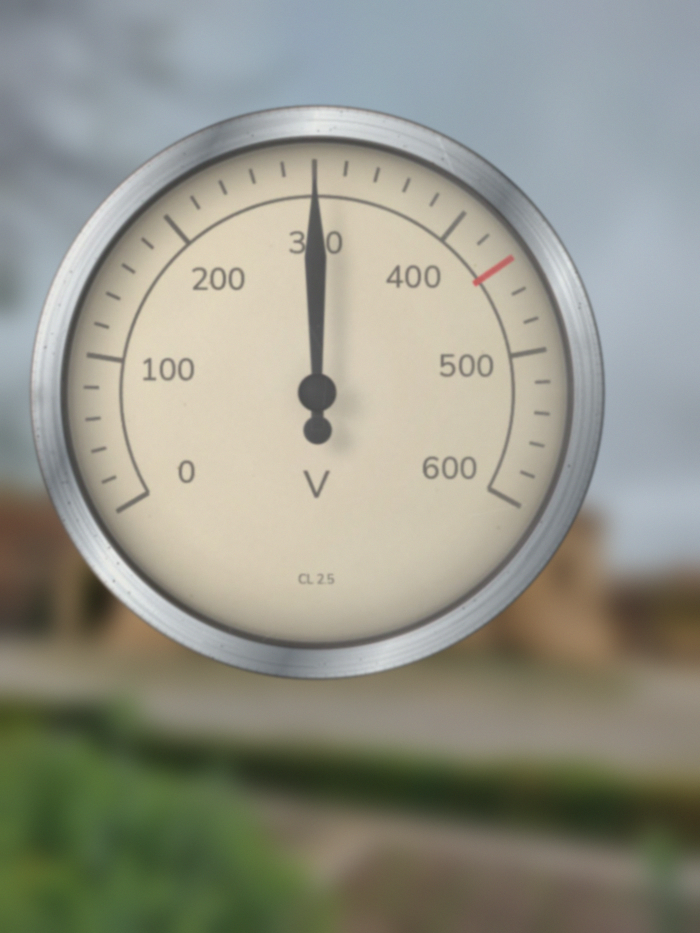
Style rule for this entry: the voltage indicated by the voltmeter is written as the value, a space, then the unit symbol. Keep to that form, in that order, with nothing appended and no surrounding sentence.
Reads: 300 V
